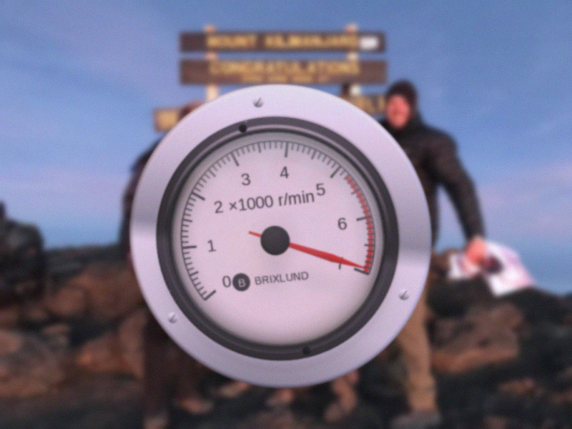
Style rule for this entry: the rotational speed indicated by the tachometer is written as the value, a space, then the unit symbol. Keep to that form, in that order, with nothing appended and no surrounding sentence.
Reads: 6900 rpm
